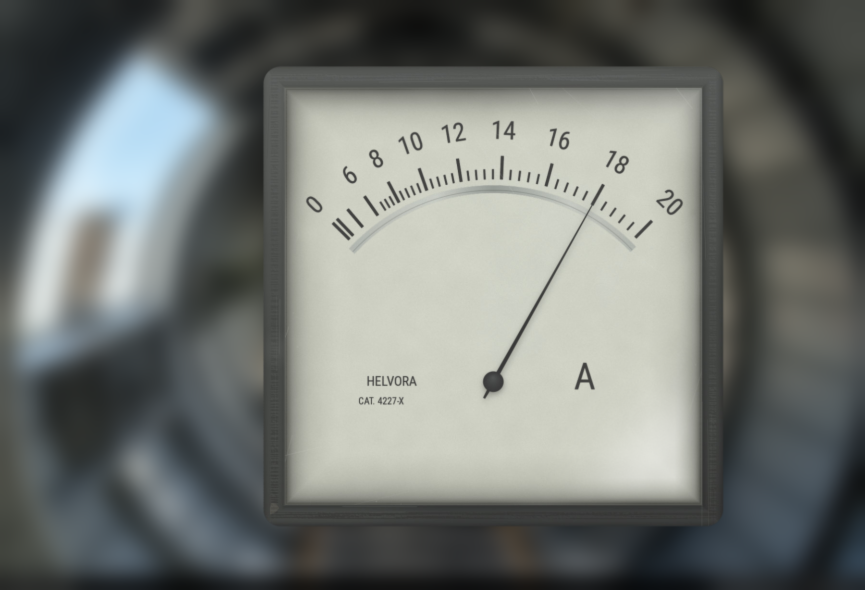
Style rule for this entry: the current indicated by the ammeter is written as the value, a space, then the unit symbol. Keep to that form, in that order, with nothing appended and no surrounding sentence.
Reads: 18 A
